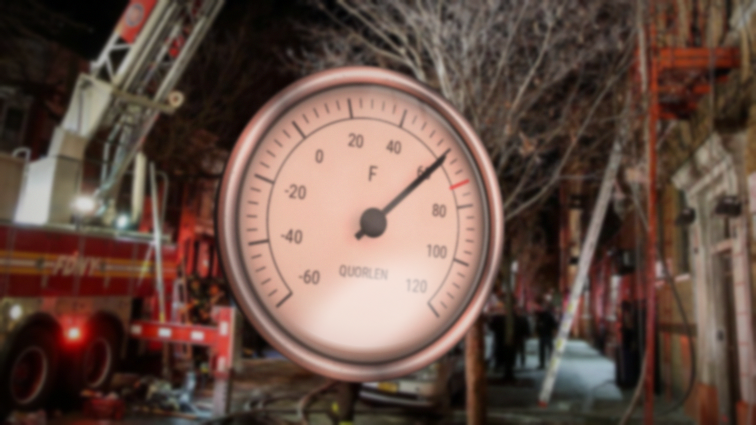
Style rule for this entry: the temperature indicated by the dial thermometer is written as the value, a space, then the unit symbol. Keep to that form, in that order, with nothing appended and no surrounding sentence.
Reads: 60 °F
